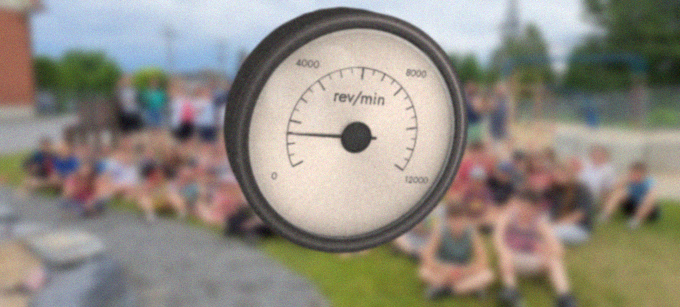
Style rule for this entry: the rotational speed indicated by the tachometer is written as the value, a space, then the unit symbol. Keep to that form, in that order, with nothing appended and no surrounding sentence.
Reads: 1500 rpm
